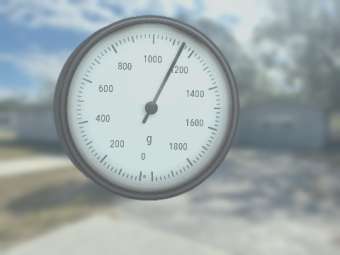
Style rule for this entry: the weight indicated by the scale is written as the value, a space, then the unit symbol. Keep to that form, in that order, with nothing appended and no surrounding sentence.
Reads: 1140 g
